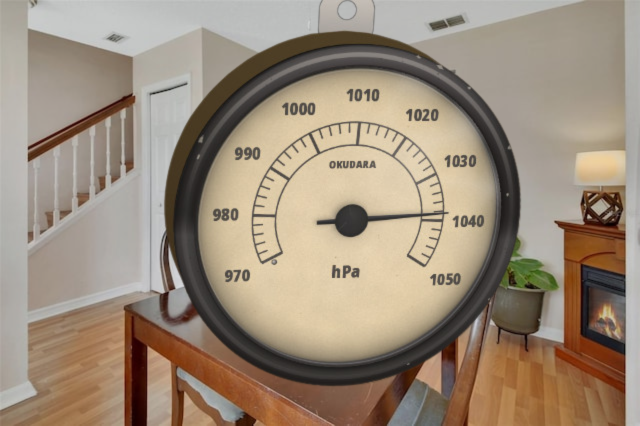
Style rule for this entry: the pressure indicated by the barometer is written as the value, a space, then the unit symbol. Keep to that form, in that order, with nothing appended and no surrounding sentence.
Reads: 1038 hPa
